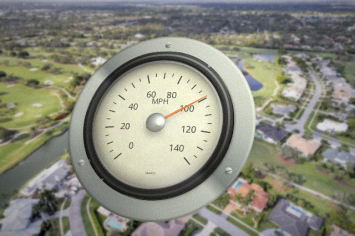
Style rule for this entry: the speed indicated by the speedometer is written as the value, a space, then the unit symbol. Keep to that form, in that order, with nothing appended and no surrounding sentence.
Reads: 100 mph
